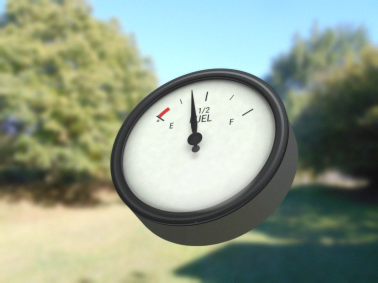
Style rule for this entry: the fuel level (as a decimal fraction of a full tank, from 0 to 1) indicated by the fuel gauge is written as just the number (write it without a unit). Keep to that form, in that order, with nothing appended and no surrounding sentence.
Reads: 0.375
